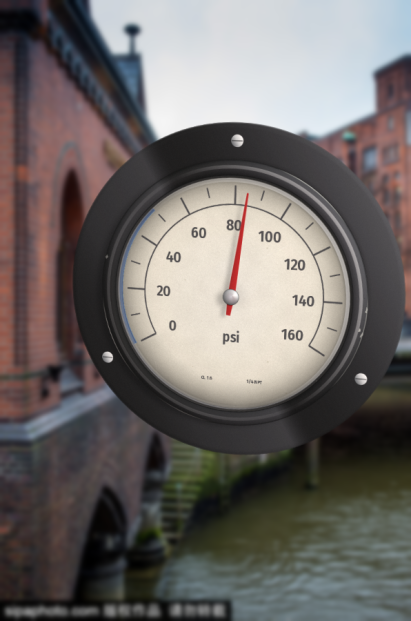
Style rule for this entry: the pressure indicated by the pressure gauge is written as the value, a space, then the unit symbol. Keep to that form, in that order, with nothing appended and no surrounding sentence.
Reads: 85 psi
